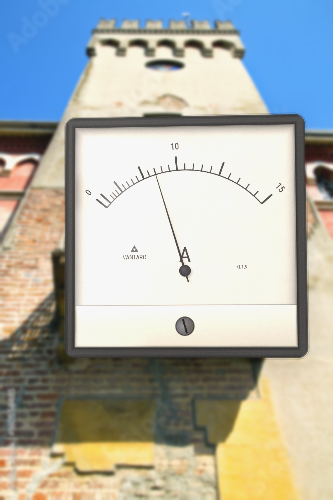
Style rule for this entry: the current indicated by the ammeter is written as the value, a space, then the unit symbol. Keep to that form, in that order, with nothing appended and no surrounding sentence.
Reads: 8.5 A
